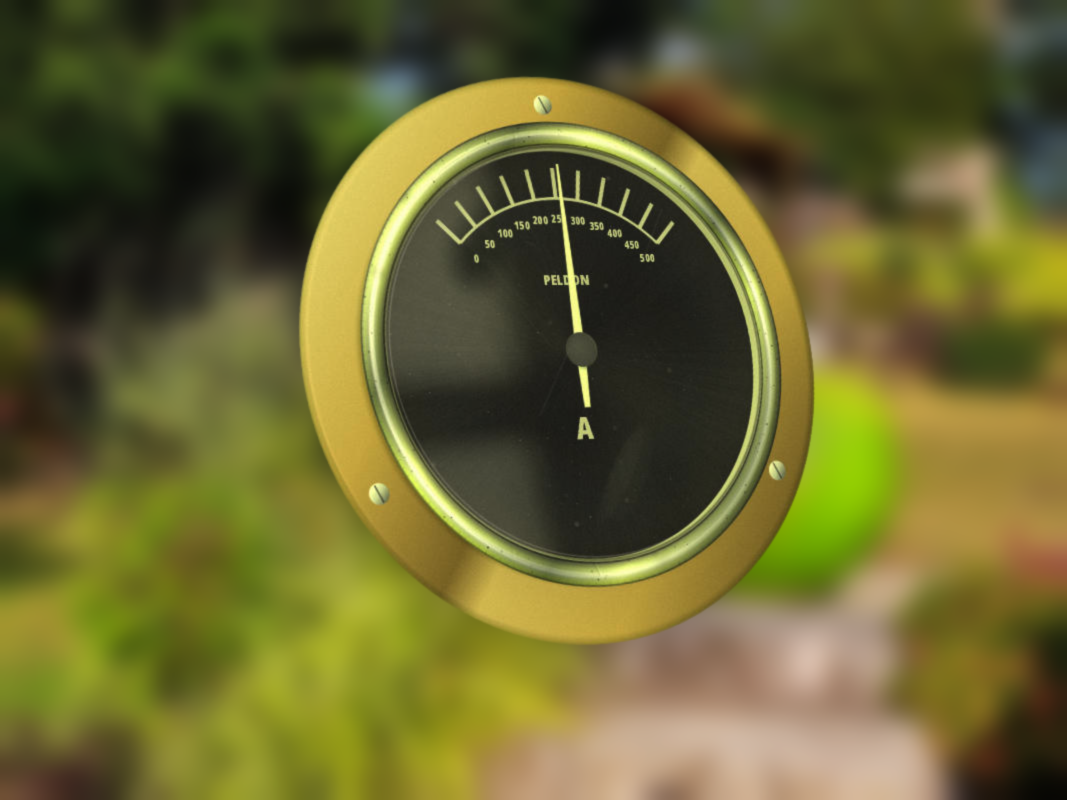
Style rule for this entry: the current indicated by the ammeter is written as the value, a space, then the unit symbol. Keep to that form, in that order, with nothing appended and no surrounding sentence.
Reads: 250 A
